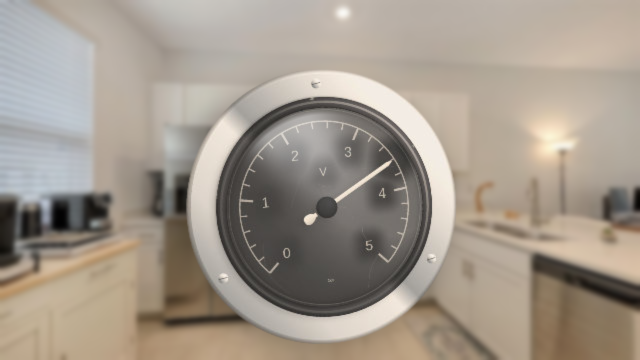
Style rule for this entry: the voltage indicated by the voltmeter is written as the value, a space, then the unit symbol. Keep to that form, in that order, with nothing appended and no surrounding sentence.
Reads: 3.6 V
